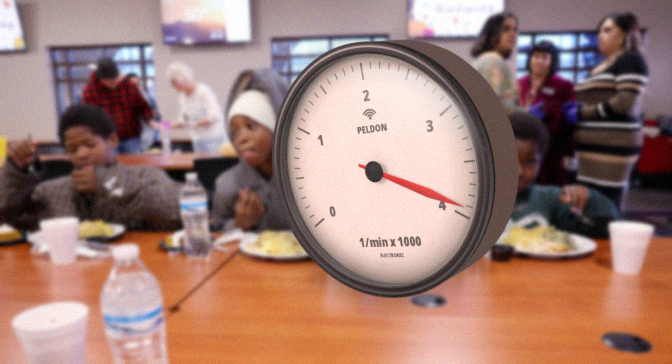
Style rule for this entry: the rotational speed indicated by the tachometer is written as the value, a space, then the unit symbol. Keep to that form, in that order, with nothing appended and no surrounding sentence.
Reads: 3900 rpm
